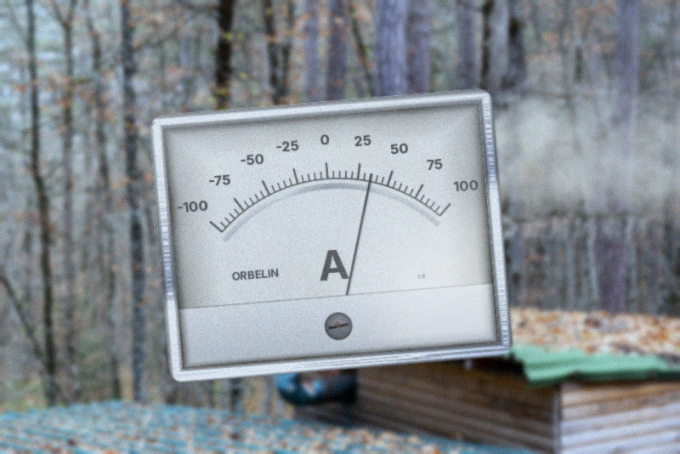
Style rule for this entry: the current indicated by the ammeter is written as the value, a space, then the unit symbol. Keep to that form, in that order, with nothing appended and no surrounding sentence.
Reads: 35 A
